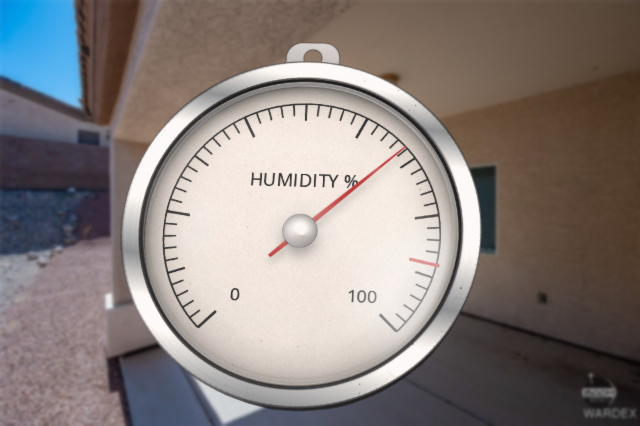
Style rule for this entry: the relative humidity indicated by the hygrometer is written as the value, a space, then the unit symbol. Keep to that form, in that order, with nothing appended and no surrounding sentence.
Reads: 68 %
